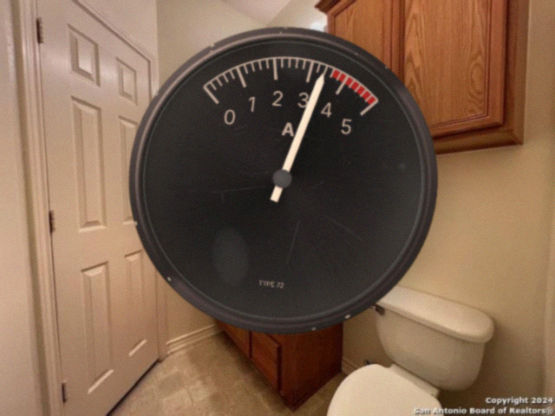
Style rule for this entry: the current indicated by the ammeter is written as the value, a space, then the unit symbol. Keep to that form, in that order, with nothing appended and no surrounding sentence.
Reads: 3.4 A
